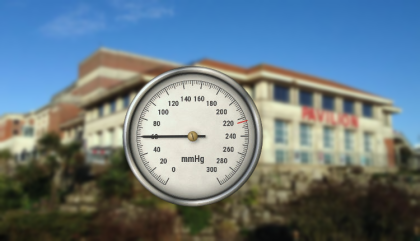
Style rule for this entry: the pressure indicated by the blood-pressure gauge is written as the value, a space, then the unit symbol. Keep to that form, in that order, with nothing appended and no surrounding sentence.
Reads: 60 mmHg
